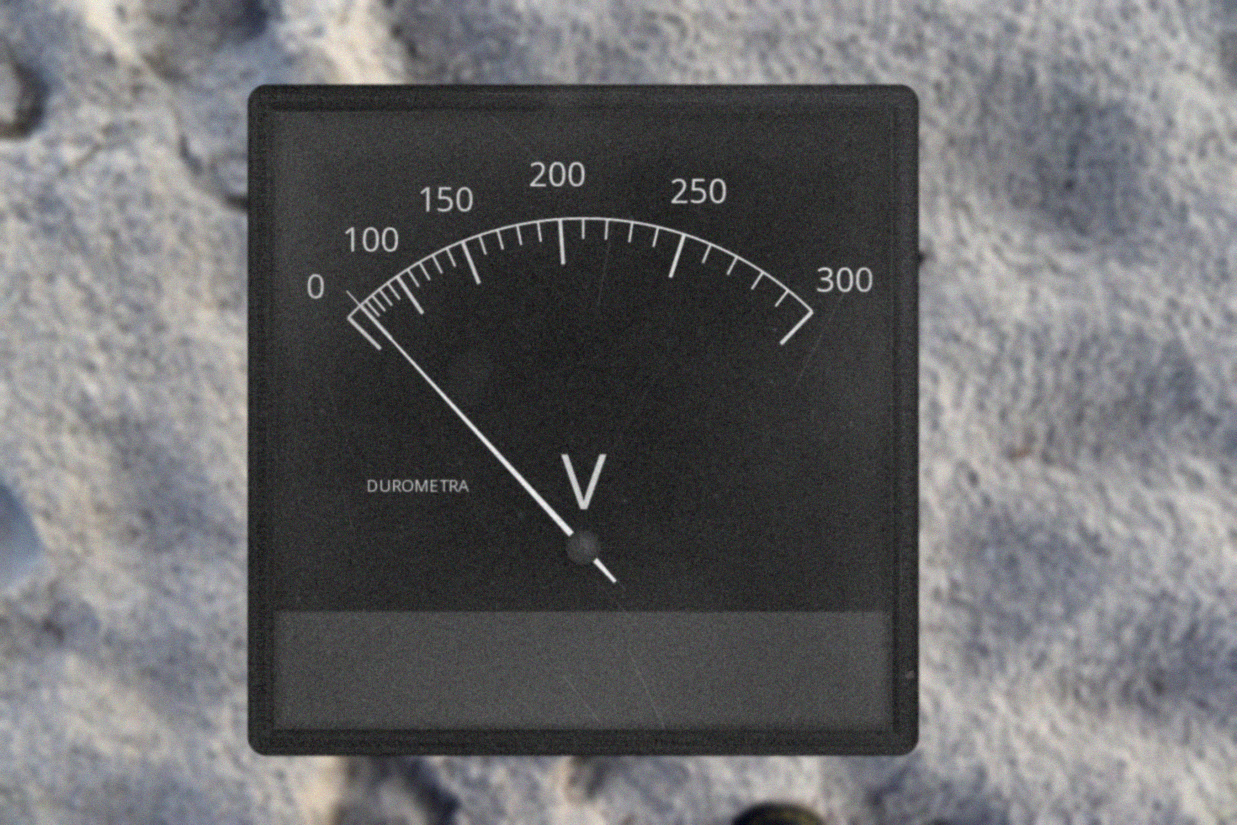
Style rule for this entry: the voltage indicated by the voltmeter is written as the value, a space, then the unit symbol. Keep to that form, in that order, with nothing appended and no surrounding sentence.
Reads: 50 V
